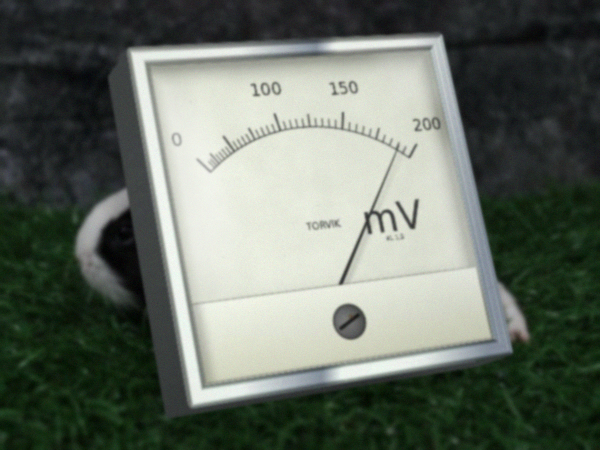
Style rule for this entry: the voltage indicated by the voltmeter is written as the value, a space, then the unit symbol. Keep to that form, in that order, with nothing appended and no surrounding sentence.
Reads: 190 mV
